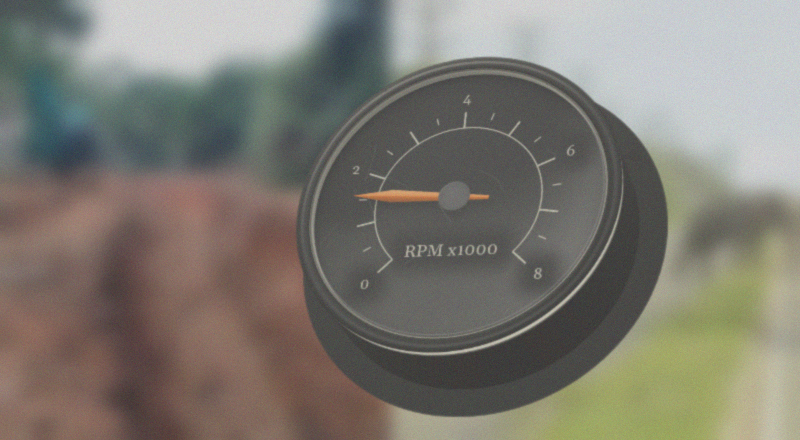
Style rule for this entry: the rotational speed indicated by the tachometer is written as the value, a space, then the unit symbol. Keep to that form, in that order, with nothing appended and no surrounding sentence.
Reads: 1500 rpm
